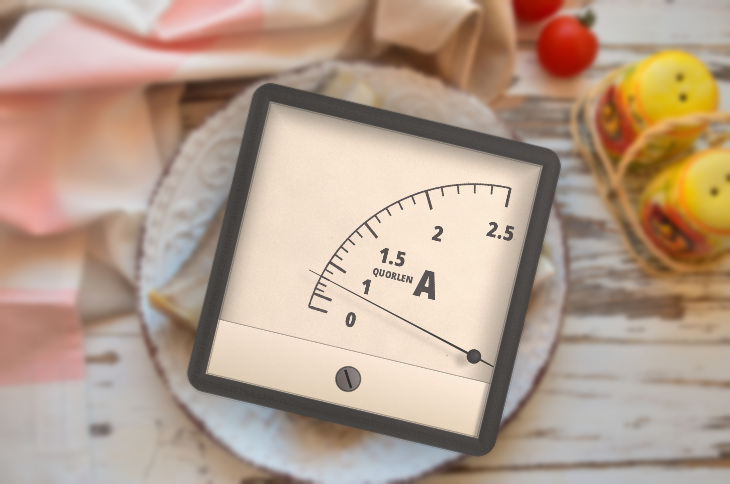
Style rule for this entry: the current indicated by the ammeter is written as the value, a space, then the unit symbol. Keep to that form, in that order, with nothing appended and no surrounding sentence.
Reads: 0.8 A
